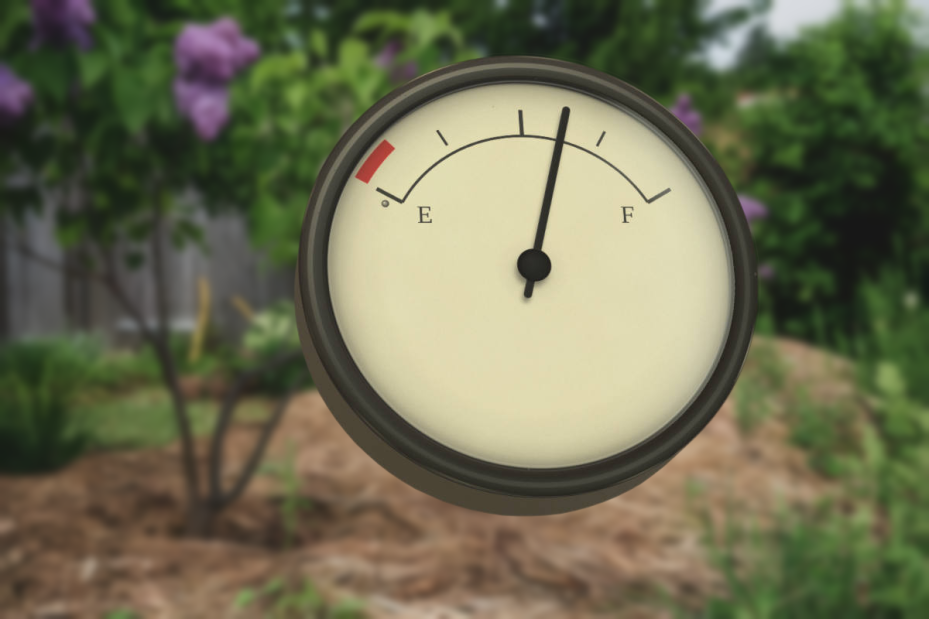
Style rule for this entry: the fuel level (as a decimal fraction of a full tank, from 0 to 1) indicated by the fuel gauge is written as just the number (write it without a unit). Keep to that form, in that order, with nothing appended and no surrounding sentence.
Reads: 0.625
